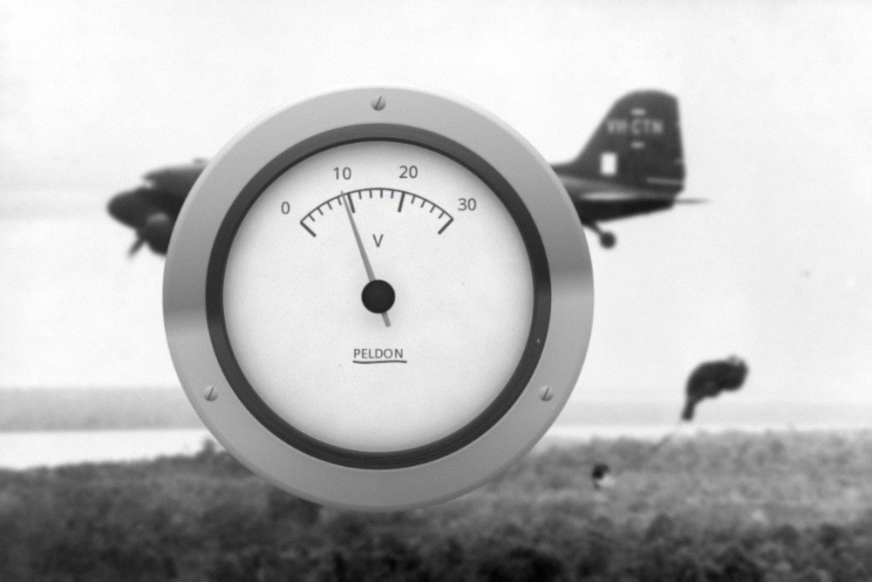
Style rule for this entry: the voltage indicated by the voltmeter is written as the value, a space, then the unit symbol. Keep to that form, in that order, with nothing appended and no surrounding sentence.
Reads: 9 V
